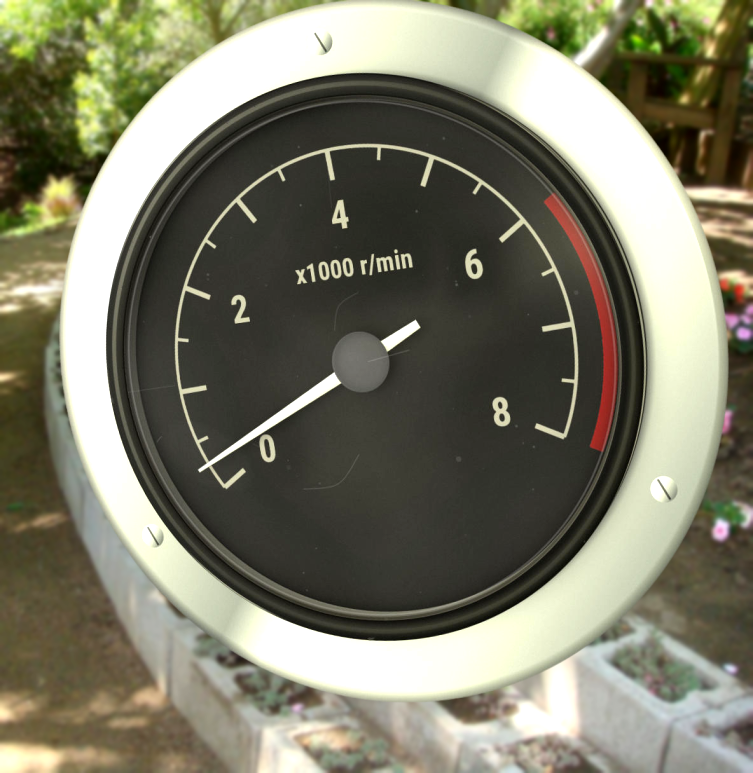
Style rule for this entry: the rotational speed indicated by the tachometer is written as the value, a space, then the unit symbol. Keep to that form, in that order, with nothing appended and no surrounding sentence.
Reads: 250 rpm
